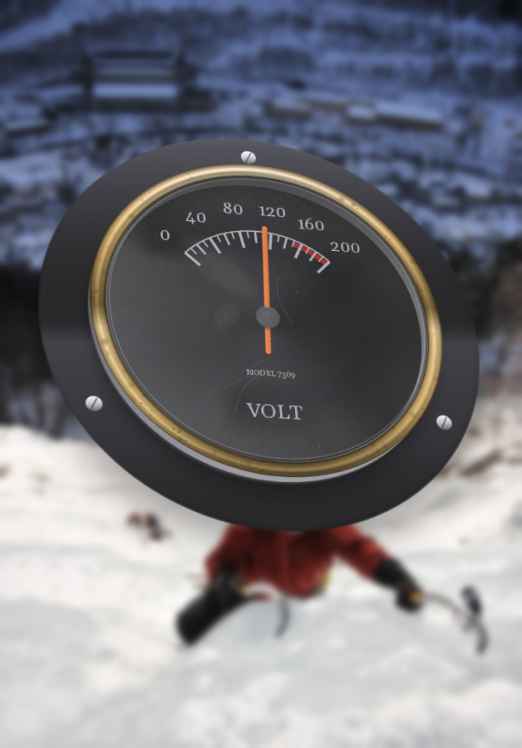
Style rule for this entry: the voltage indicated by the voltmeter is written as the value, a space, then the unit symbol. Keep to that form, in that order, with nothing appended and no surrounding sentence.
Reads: 110 V
